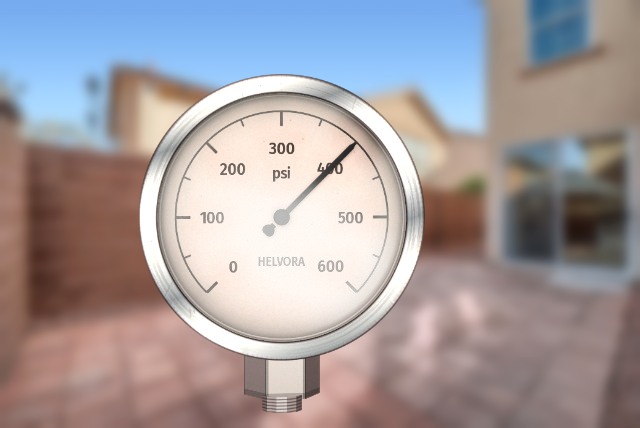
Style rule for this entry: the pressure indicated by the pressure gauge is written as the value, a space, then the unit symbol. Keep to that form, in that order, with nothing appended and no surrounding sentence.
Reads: 400 psi
